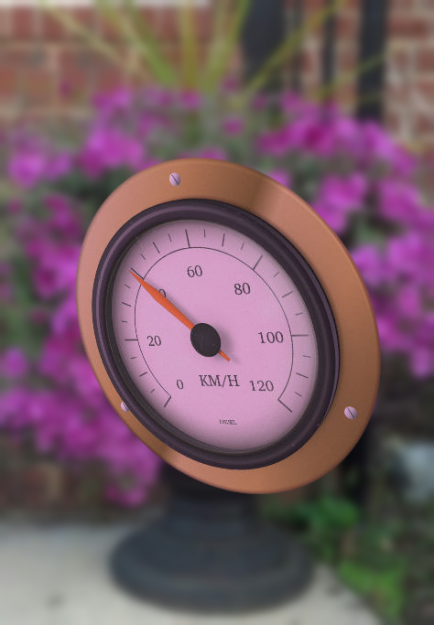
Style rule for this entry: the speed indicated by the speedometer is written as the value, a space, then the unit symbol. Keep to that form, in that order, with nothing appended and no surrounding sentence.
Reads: 40 km/h
